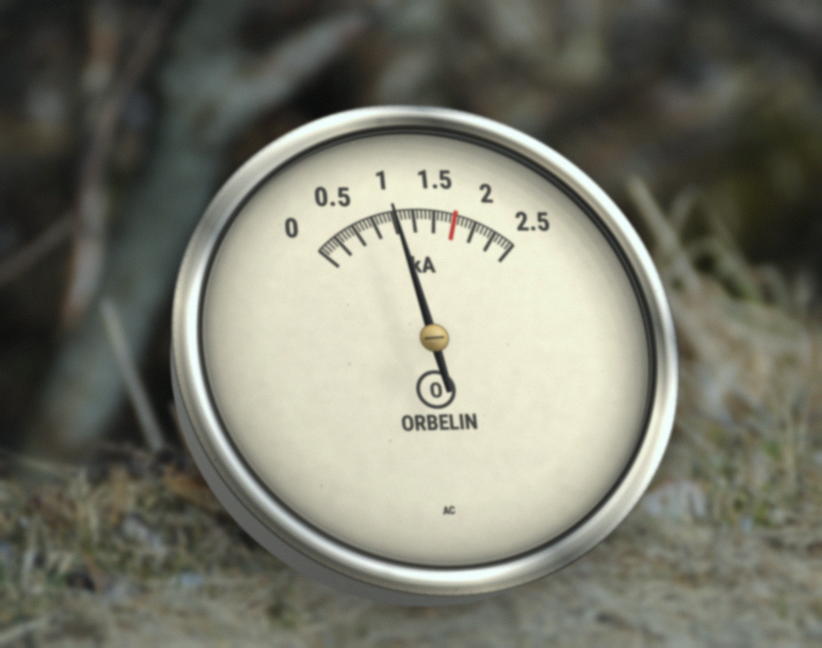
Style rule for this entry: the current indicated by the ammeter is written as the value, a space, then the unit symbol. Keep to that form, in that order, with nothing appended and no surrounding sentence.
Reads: 1 kA
